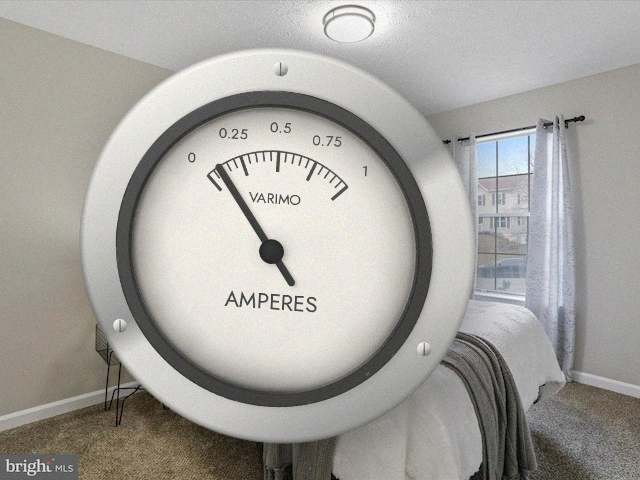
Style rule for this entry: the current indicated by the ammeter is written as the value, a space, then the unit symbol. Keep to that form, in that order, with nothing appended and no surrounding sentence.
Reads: 0.1 A
